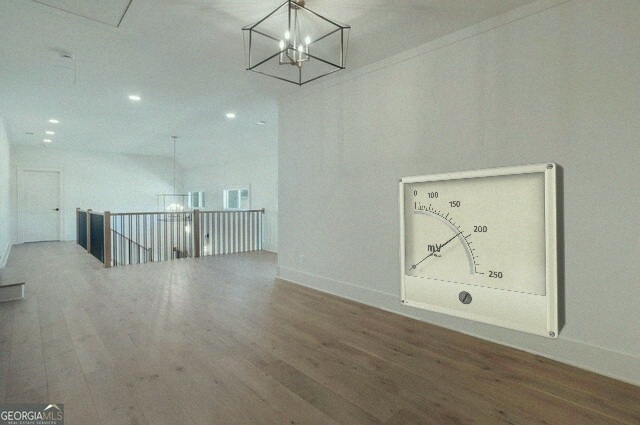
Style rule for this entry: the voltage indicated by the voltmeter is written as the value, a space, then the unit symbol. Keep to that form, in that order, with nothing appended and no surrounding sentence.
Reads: 190 mV
